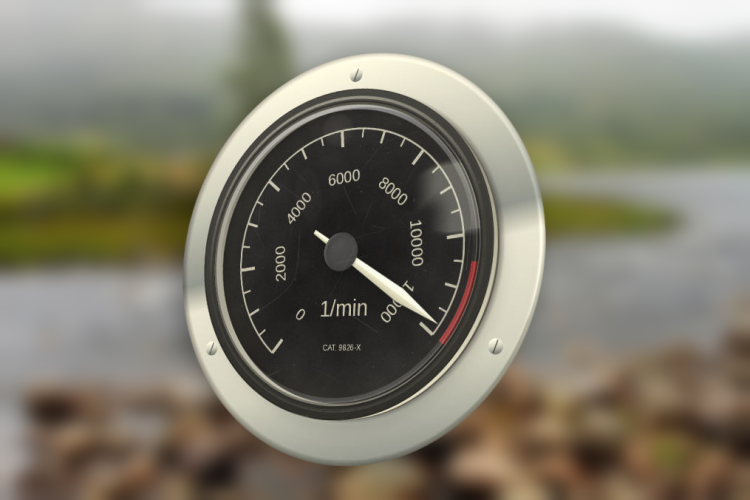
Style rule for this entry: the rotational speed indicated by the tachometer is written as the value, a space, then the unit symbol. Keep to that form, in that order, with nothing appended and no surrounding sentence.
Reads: 11750 rpm
